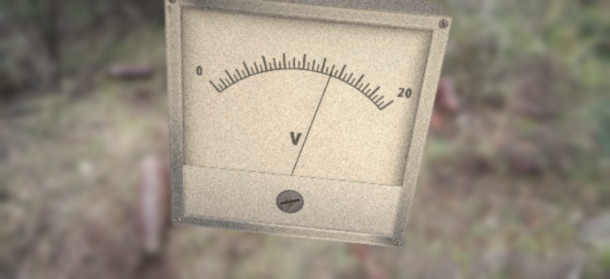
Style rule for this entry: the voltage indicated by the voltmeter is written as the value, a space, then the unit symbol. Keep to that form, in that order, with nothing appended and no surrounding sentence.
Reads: 13 V
